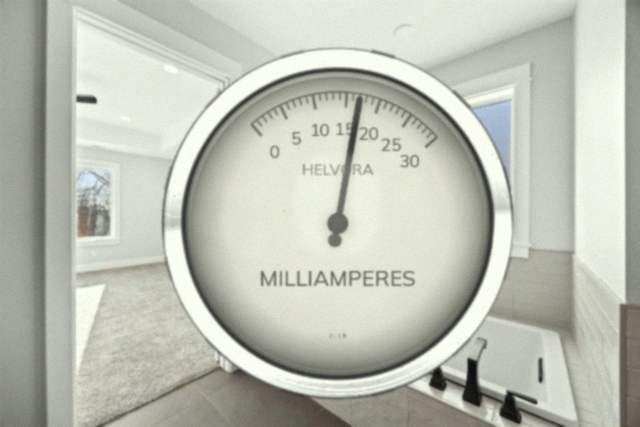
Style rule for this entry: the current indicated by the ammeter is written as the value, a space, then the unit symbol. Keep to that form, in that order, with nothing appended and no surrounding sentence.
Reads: 17 mA
